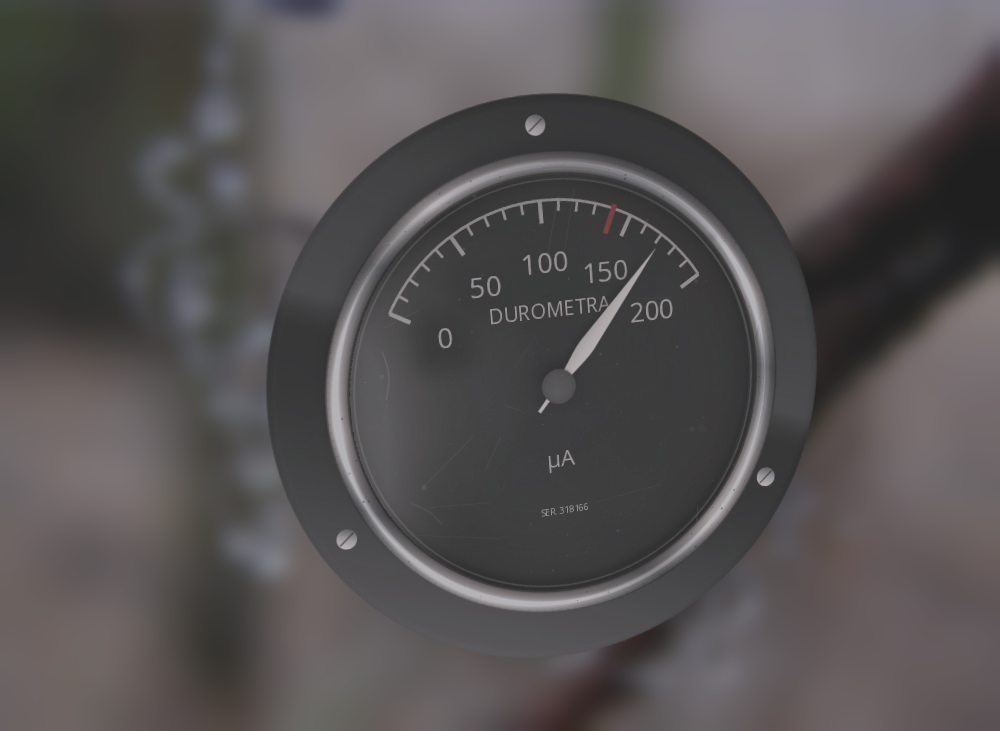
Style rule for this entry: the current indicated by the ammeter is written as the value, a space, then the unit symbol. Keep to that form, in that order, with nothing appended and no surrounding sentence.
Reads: 170 µA
